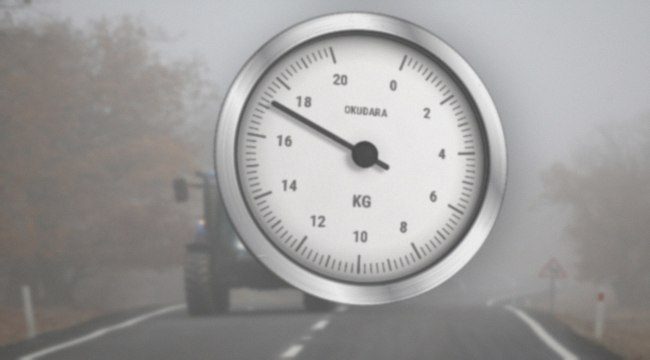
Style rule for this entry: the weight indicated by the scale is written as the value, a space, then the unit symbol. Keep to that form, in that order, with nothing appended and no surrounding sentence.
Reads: 17.2 kg
